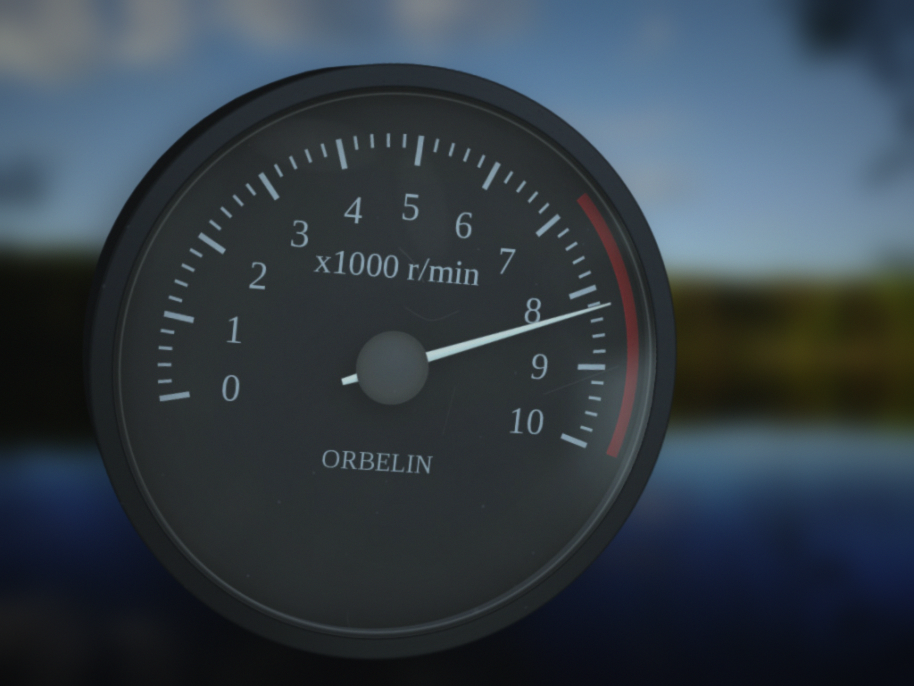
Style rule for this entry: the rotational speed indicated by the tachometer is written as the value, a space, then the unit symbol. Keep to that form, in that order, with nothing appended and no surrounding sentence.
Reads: 8200 rpm
